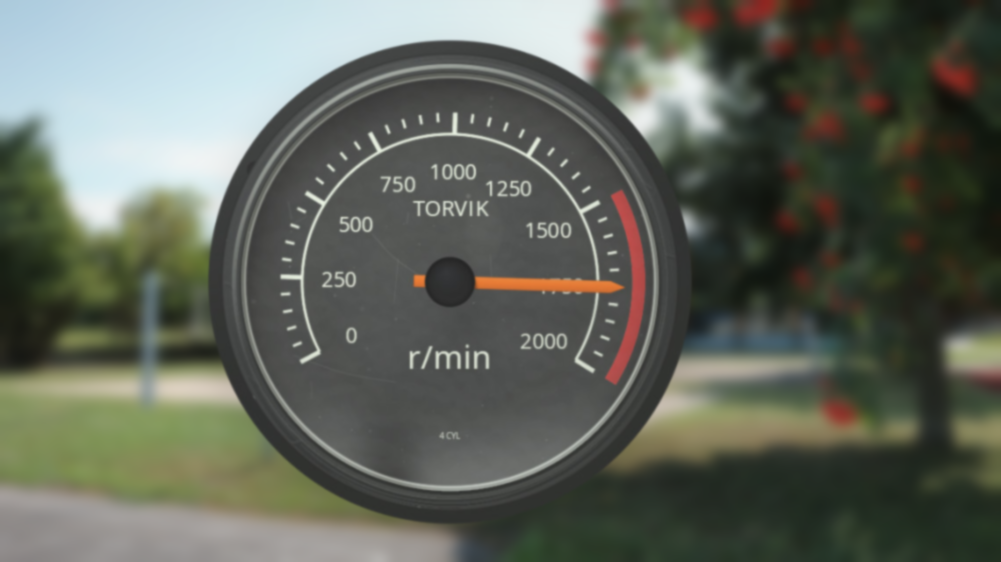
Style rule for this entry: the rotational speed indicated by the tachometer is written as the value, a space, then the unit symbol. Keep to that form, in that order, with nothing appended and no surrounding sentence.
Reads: 1750 rpm
